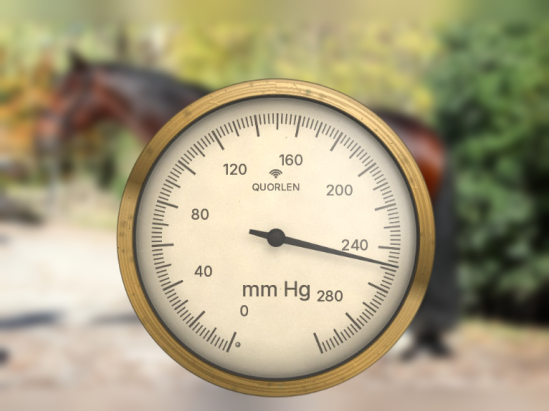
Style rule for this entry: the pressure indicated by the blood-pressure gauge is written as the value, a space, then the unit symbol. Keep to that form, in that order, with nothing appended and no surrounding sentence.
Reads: 248 mmHg
